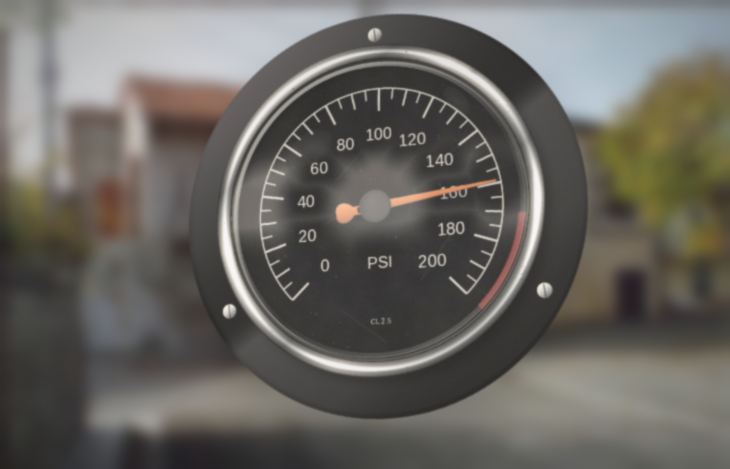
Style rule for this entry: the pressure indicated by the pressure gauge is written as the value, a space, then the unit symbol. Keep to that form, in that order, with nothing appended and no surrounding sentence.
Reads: 160 psi
